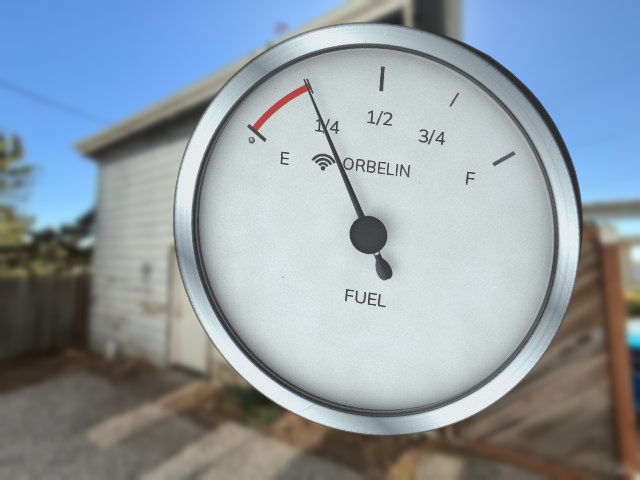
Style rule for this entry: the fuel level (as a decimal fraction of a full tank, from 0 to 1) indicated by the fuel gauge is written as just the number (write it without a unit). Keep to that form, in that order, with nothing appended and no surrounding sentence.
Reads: 0.25
